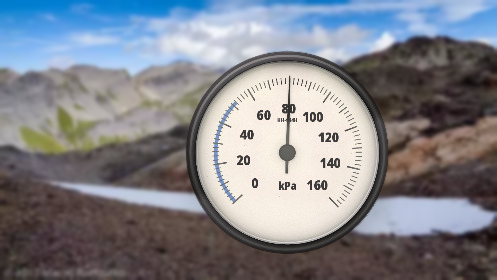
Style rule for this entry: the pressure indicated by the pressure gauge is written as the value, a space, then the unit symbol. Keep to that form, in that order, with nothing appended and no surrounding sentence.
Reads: 80 kPa
